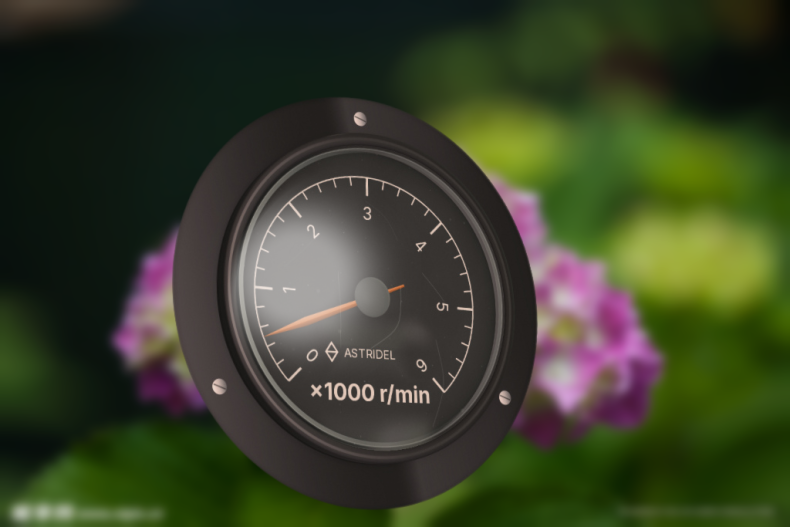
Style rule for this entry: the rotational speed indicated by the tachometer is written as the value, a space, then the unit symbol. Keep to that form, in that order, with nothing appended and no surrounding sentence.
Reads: 500 rpm
